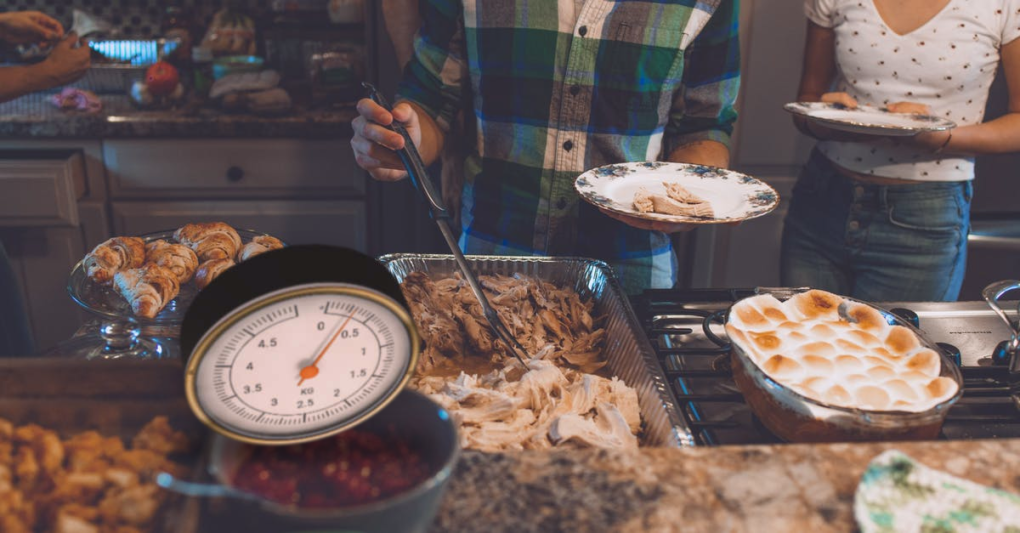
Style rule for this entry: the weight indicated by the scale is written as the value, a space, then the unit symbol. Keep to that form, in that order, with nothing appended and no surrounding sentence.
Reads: 0.25 kg
